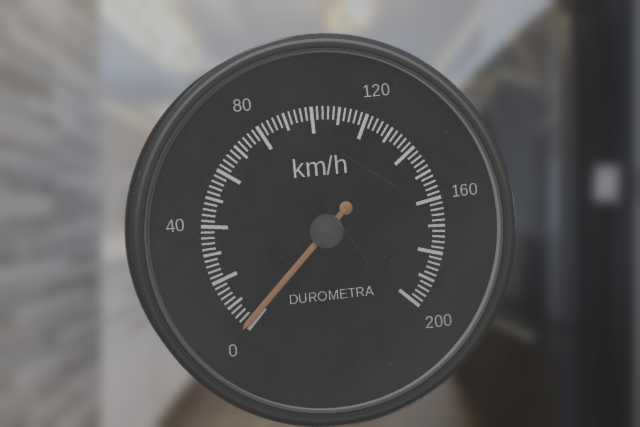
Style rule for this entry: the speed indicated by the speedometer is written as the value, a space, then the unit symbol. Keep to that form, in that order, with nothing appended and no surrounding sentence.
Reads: 2 km/h
